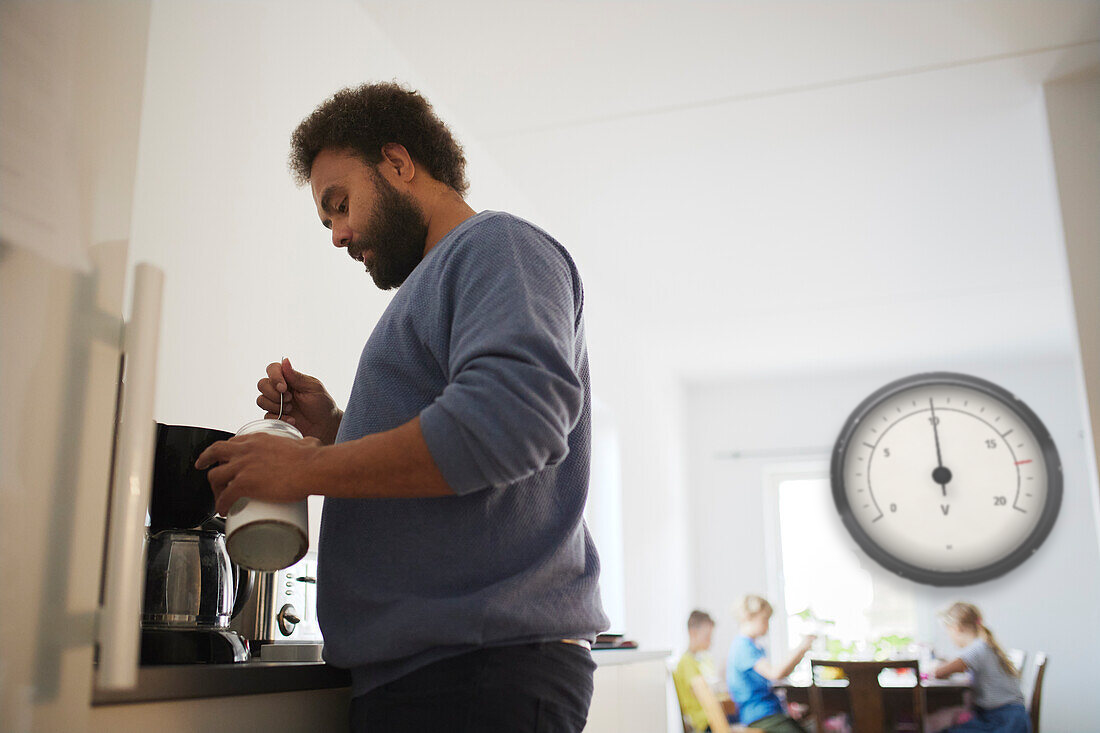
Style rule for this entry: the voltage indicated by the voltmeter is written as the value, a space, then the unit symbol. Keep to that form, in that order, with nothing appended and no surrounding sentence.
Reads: 10 V
